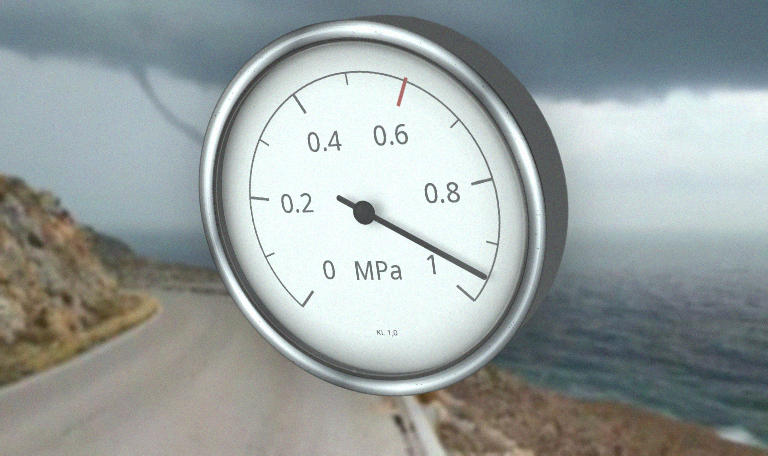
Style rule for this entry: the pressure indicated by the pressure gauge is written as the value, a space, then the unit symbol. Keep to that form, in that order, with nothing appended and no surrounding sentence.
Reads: 0.95 MPa
